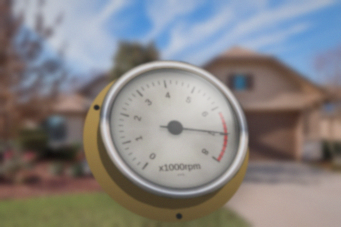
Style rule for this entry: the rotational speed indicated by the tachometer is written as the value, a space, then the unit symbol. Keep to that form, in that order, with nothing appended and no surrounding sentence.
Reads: 7000 rpm
